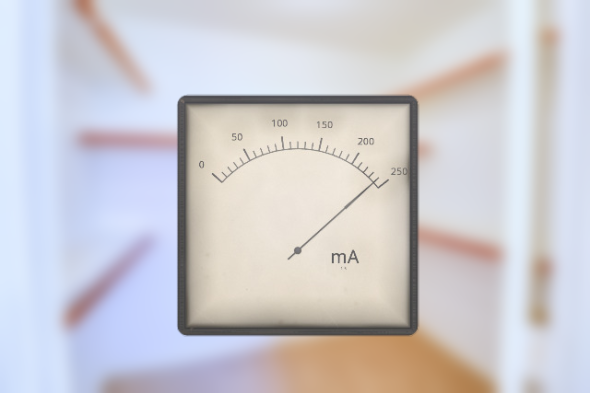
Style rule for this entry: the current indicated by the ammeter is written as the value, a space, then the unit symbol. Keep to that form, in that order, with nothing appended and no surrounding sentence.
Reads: 240 mA
